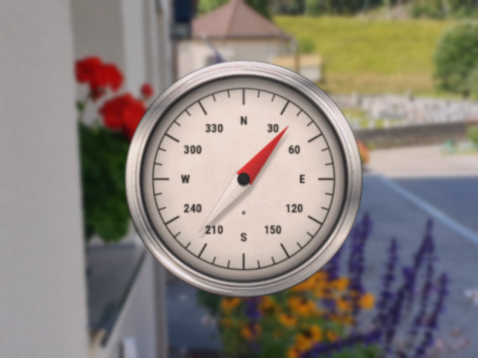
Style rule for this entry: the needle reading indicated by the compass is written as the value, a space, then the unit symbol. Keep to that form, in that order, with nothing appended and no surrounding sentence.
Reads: 40 °
